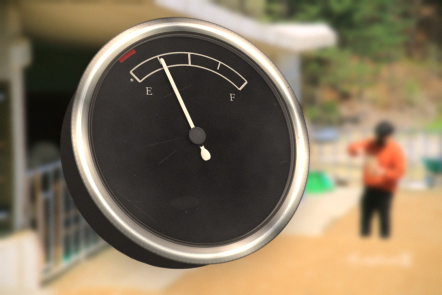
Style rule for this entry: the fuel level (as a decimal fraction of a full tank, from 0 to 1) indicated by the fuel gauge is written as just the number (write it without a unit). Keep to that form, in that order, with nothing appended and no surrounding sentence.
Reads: 0.25
